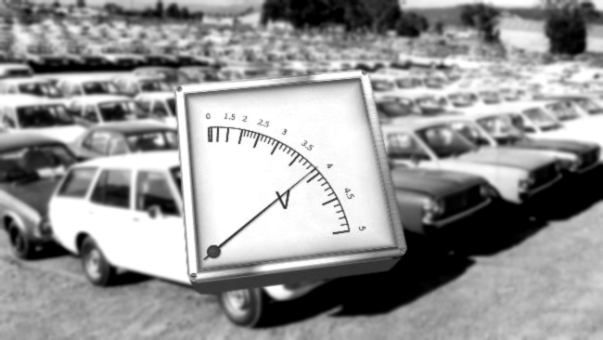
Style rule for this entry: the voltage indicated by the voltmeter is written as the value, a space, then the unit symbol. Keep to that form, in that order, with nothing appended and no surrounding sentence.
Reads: 3.9 V
